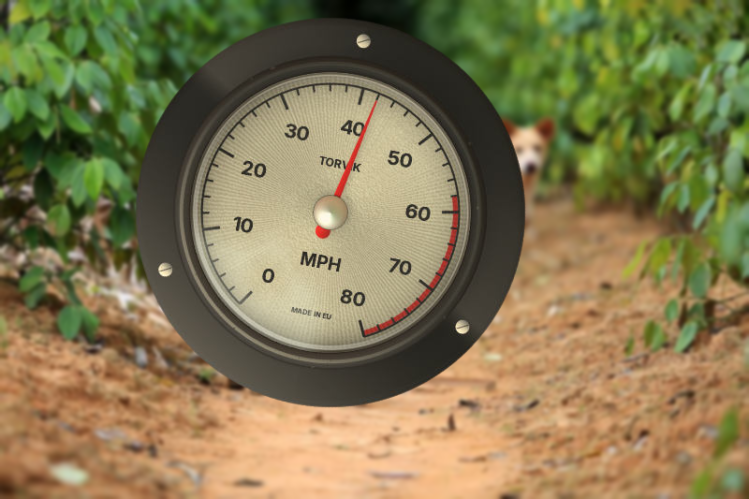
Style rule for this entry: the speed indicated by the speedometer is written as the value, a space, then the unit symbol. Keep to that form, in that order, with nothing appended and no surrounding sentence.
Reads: 42 mph
